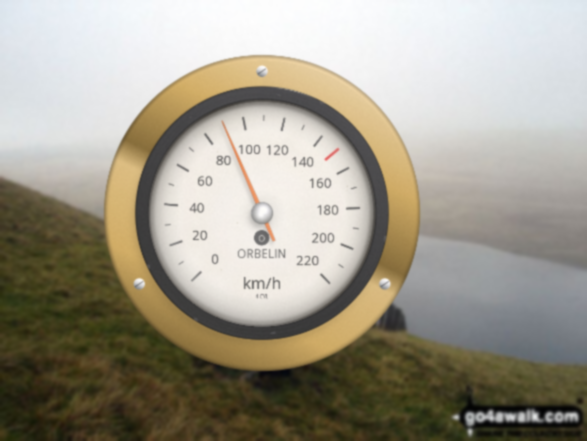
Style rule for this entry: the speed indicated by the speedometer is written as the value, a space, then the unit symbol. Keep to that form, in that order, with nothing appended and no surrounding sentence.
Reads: 90 km/h
